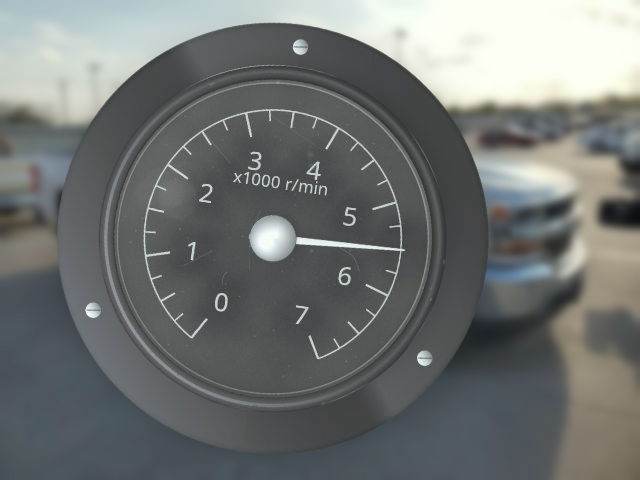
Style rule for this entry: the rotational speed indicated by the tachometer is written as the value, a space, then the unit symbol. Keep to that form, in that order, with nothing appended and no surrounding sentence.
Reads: 5500 rpm
